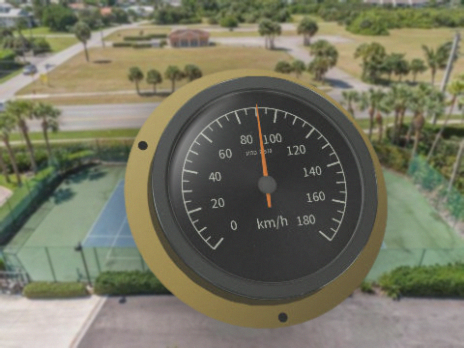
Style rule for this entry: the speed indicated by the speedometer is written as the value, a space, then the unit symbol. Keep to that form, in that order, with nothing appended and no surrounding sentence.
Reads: 90 km/h
